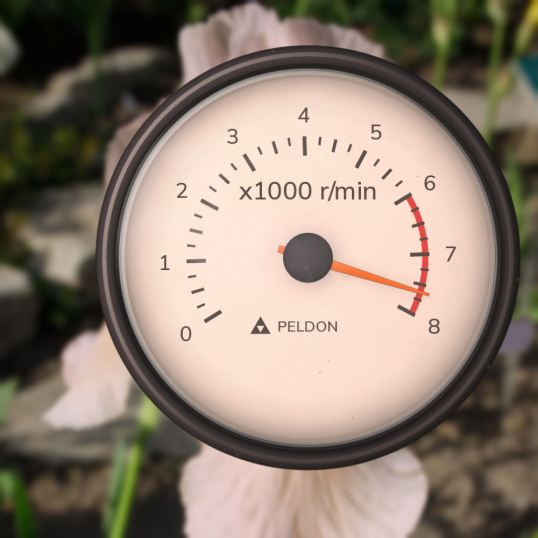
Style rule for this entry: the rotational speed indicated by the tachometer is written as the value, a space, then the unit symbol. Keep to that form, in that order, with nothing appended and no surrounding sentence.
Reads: 7625 rpm
